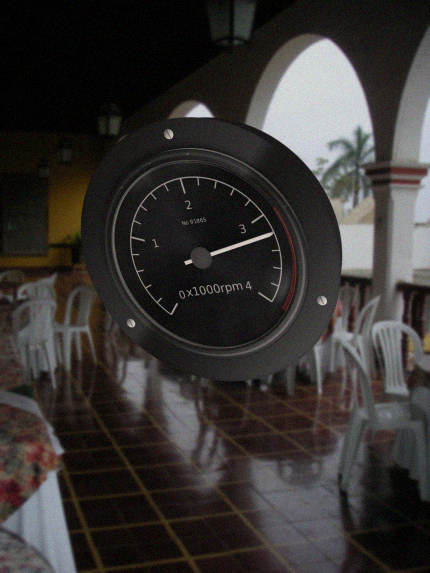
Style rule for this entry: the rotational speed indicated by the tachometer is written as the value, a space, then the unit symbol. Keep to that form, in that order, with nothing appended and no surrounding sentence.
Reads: 3200 rpm
